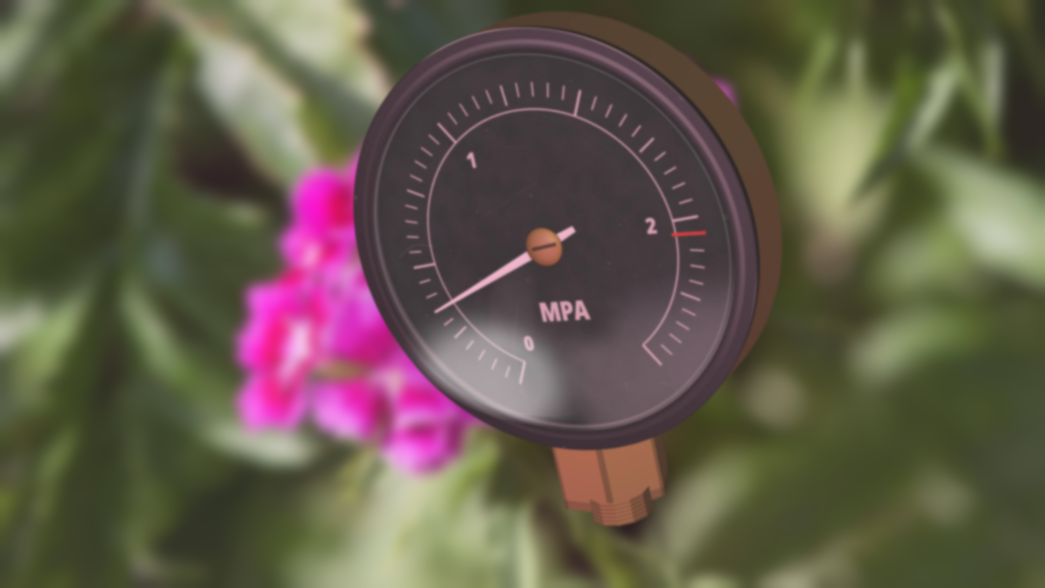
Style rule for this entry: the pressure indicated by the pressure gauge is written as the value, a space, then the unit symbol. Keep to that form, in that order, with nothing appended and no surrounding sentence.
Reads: 0.35 MPa
